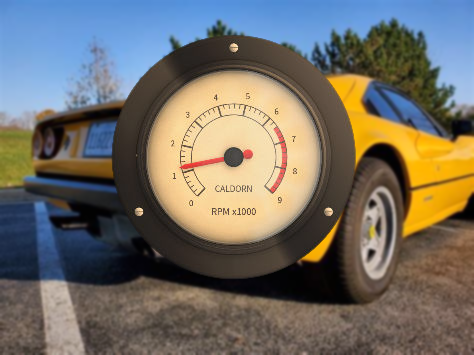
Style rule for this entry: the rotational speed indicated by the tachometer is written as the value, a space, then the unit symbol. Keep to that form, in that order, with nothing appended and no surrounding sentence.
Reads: 1200 rpm
